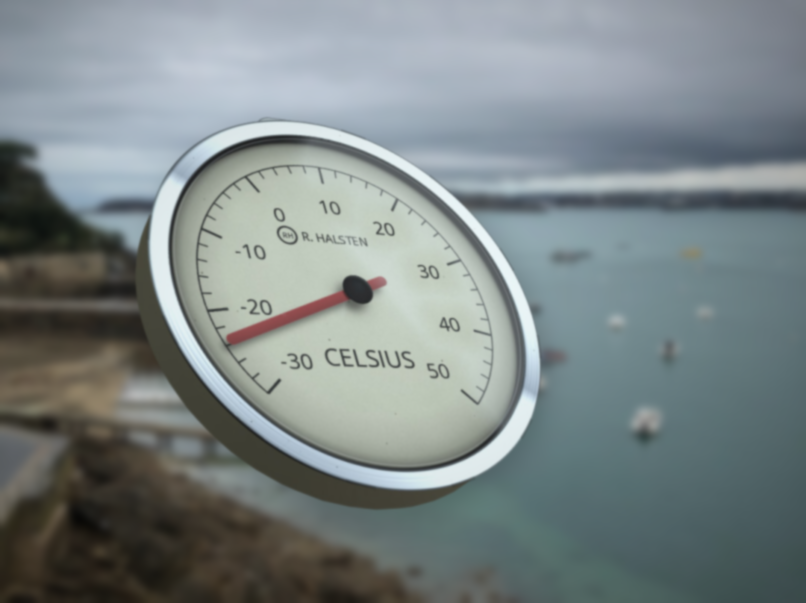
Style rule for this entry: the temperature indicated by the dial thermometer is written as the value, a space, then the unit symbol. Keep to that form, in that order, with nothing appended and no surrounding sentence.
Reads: -24 °C
